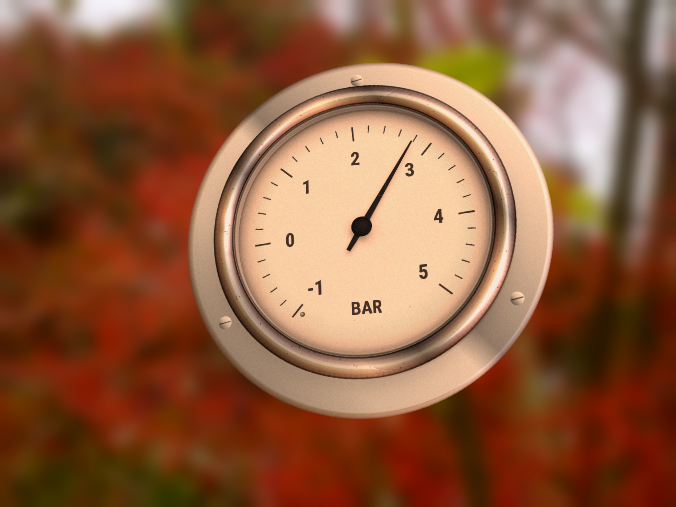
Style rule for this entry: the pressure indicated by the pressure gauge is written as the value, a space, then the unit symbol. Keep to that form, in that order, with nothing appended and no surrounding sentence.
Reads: 2.8 bar
